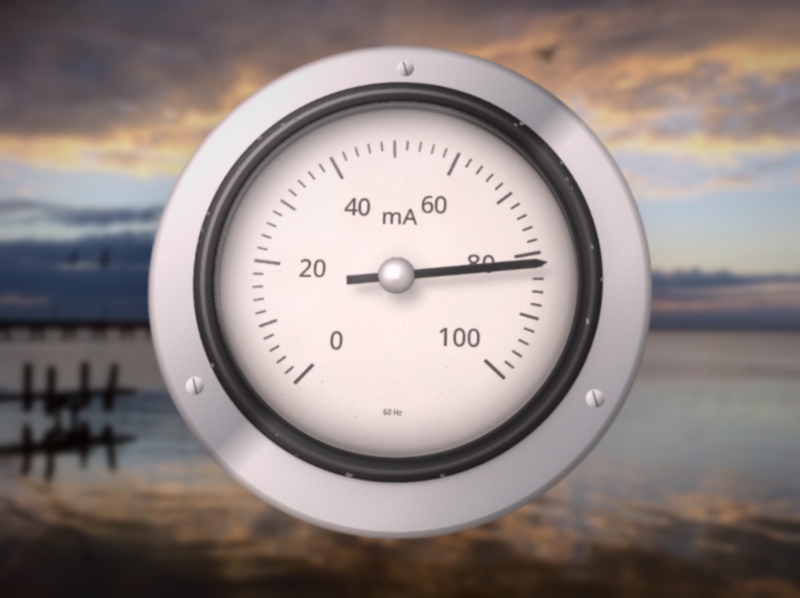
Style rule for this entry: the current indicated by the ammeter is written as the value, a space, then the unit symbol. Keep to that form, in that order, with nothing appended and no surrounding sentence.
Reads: 82 mA
